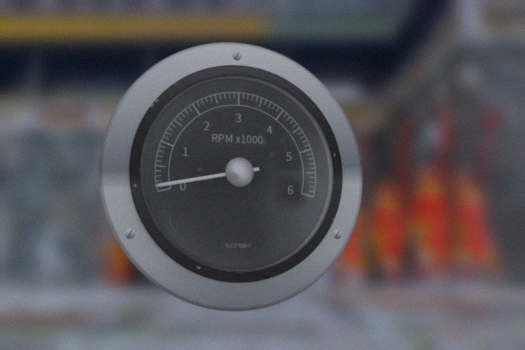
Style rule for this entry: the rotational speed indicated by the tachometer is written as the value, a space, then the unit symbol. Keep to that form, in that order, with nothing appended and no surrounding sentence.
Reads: 100 rpm
